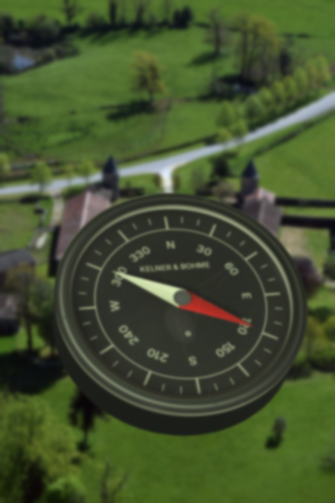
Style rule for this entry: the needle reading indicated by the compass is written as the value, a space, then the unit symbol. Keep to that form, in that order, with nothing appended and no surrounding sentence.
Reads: 120 °
